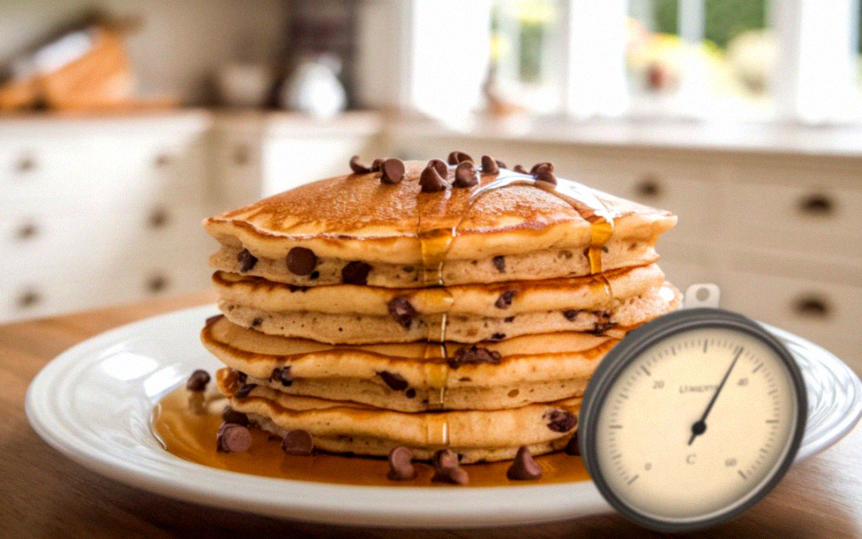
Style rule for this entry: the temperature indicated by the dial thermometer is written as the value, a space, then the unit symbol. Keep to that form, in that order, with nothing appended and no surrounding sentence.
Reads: 35 °C
